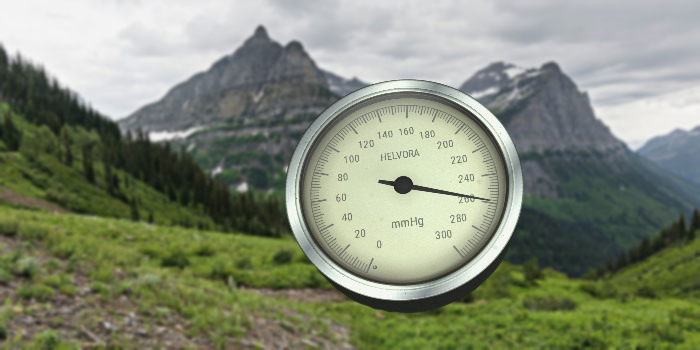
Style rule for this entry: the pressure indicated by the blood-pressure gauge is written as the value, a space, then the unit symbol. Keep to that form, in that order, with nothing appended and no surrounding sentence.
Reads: 260 mmHg
